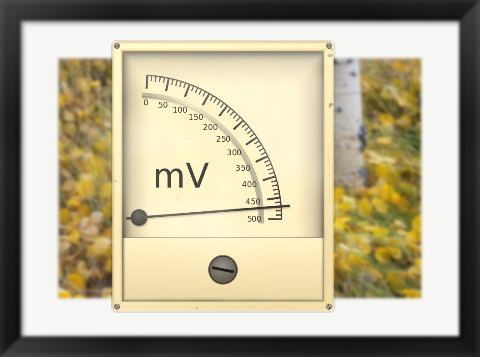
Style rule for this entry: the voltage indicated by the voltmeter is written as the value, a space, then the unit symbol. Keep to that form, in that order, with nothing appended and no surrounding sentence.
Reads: 470 mV
